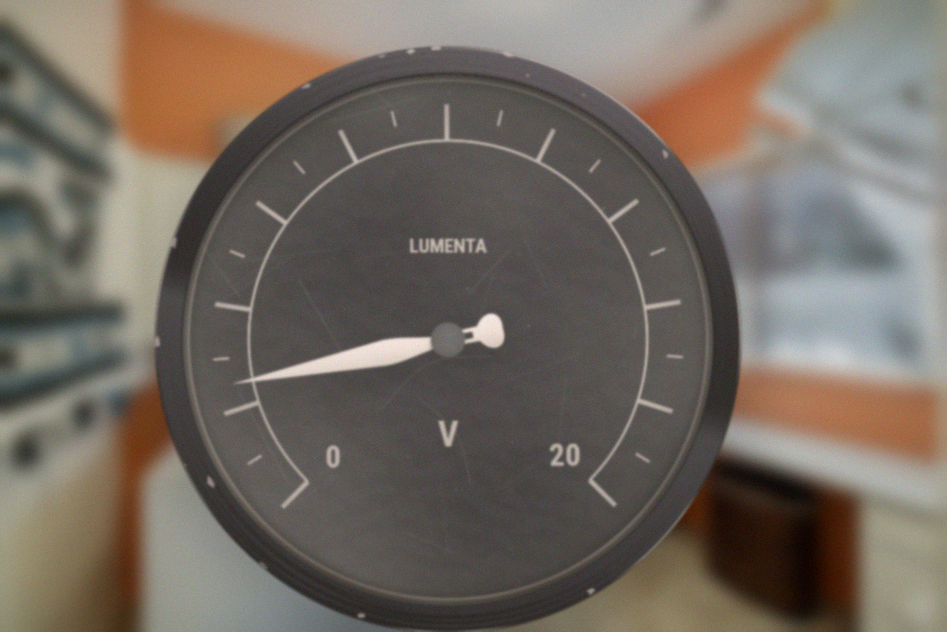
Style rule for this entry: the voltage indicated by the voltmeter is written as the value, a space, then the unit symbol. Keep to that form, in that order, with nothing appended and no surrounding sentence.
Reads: 2.5 V
